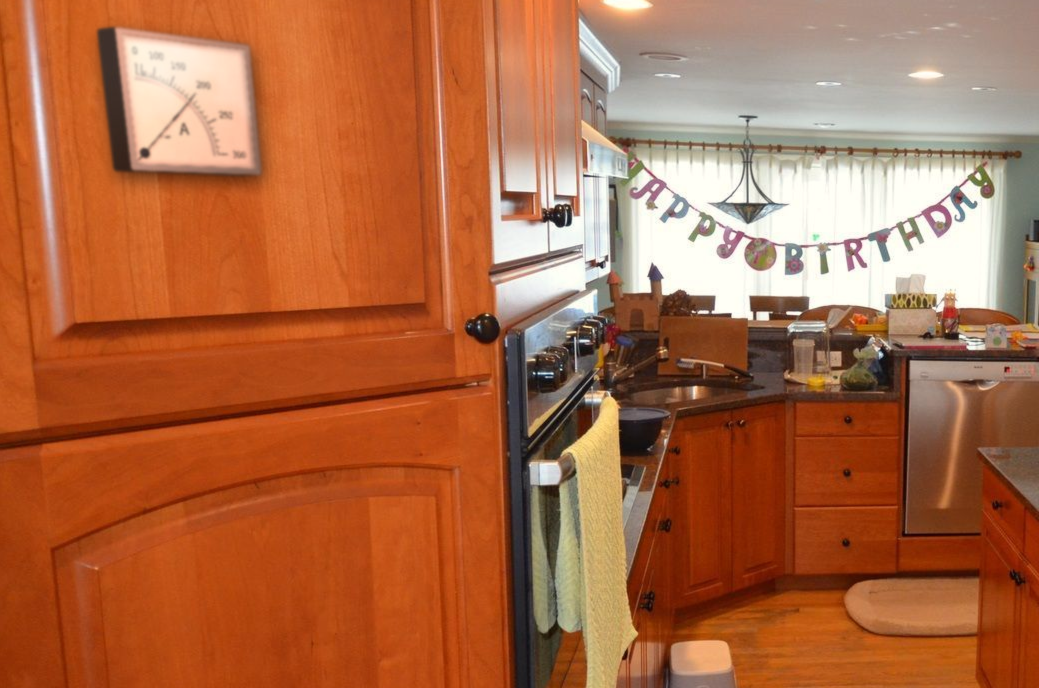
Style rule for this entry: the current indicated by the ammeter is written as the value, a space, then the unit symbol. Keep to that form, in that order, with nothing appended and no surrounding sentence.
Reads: 200 A
